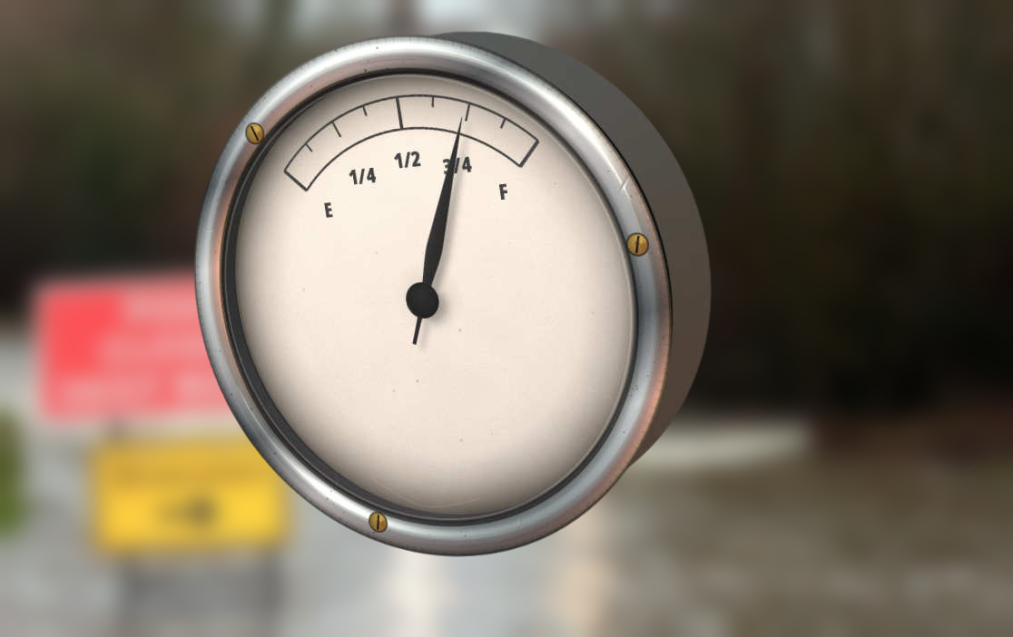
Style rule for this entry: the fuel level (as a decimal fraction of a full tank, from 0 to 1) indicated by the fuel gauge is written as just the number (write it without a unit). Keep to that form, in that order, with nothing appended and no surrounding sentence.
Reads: 0.75
